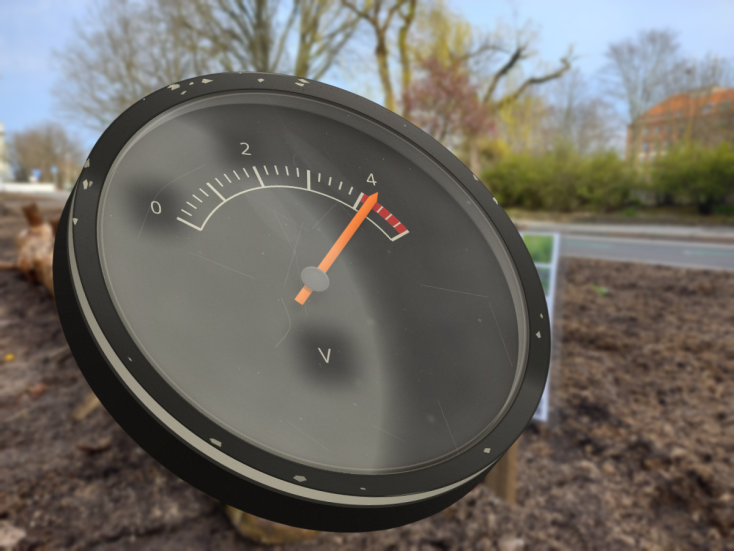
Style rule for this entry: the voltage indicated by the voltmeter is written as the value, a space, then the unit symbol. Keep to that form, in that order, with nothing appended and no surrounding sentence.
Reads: 4.2 V
